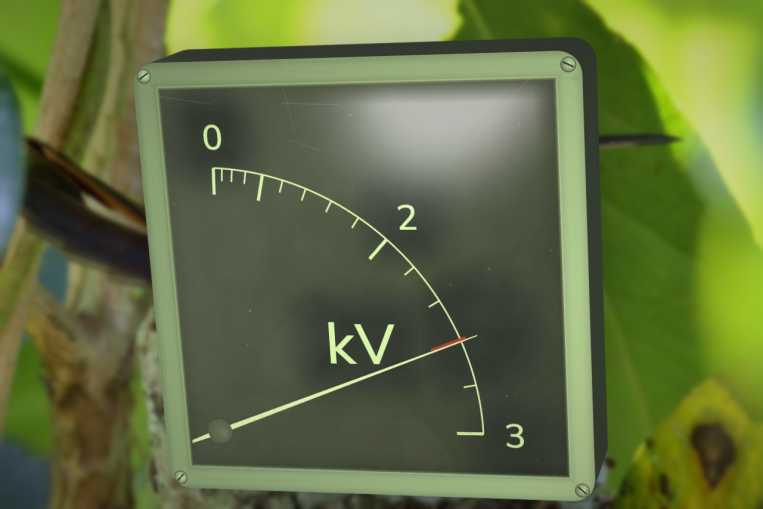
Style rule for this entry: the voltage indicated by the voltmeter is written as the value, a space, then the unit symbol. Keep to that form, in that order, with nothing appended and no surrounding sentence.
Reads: 2.6 kV
